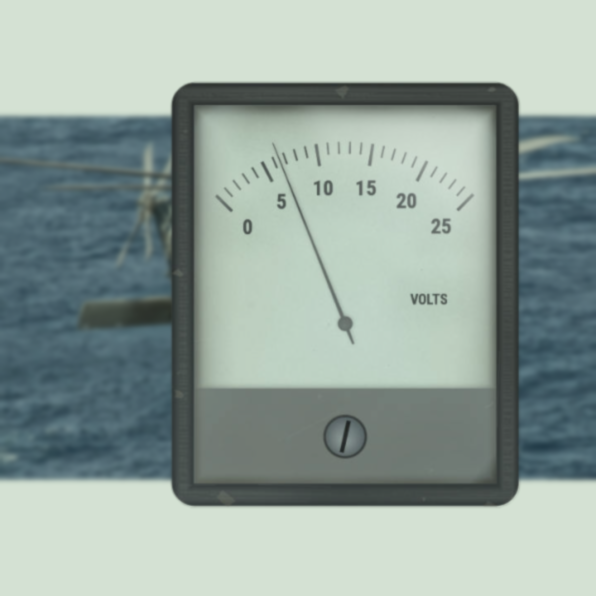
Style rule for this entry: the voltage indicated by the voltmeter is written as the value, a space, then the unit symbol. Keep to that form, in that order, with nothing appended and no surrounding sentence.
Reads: 6.5 V
